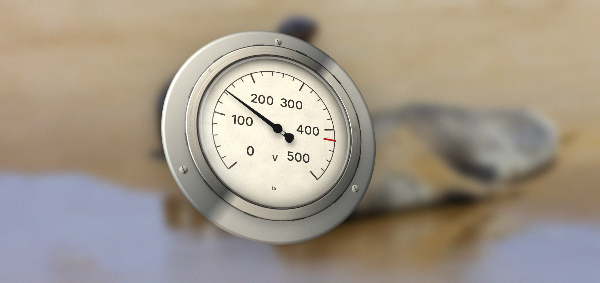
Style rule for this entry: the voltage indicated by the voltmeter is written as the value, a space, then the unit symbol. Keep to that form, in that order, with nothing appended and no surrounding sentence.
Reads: 140 V
